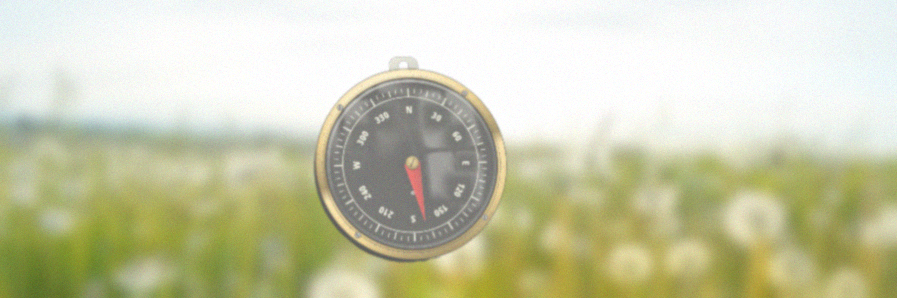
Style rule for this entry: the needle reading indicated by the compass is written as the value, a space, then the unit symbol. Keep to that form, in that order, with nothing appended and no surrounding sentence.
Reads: 170 °
